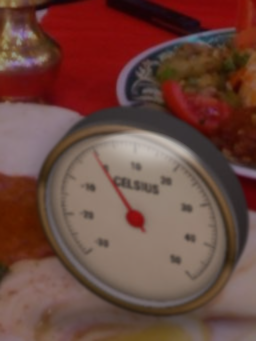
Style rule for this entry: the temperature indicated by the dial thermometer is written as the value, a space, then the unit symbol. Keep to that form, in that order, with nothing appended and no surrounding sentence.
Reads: 0 °C
